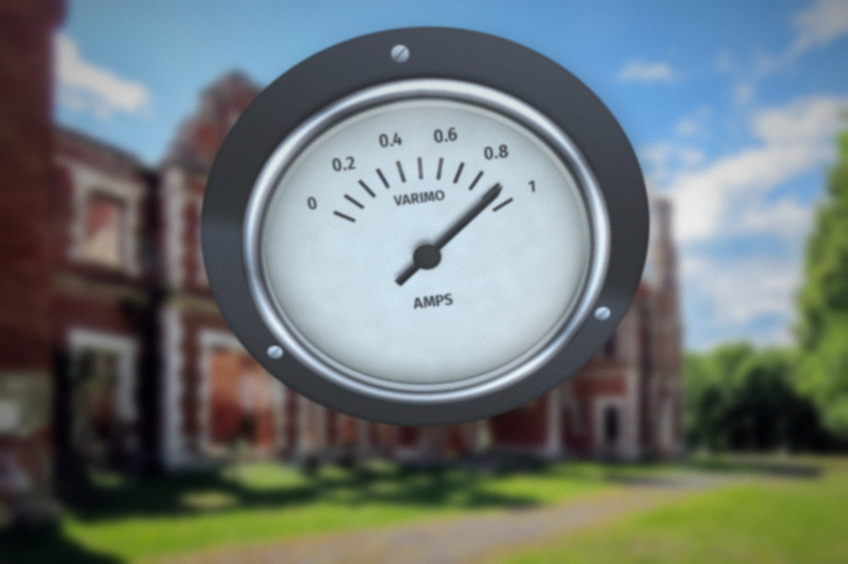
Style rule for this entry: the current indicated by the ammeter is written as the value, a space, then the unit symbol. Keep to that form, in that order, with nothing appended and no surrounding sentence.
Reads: 0.9 A
